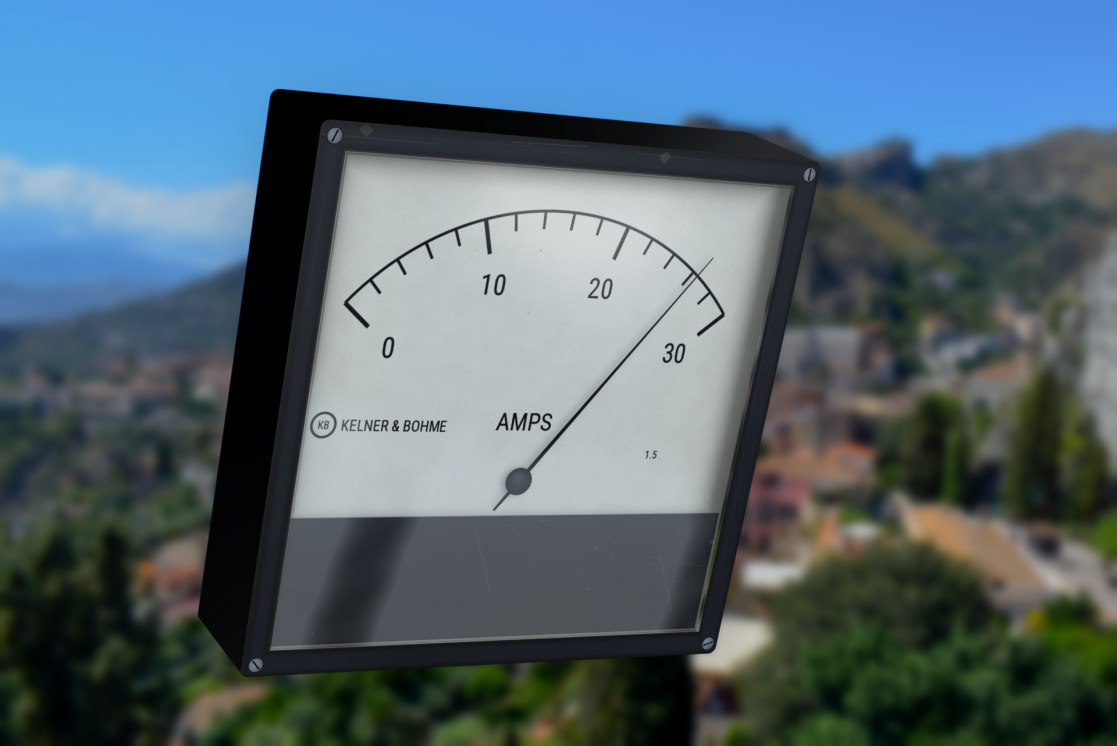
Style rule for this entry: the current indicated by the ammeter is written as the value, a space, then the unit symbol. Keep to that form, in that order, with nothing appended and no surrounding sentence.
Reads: 26 A
